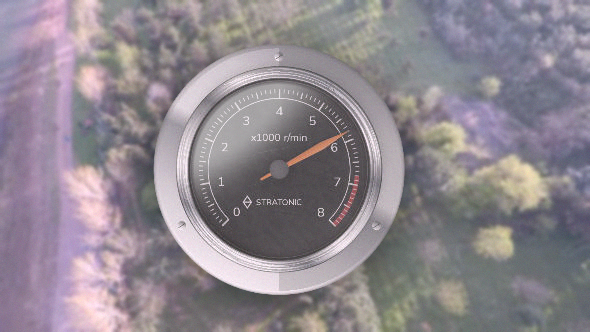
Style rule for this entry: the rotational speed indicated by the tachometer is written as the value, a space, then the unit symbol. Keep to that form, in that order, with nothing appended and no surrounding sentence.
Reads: 5800 rpm
